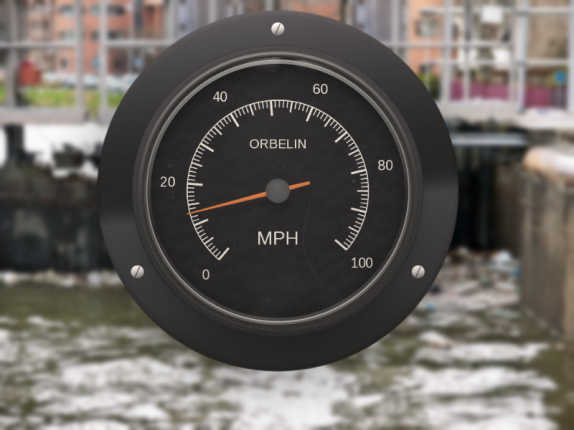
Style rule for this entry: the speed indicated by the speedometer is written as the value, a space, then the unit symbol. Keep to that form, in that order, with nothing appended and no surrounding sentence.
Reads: 13 mph
